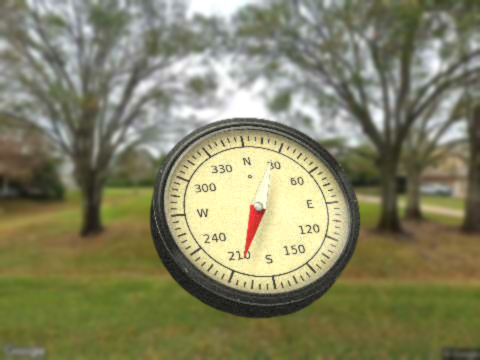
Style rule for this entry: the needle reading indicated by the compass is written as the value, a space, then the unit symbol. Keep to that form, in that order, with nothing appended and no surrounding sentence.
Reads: 205 °
